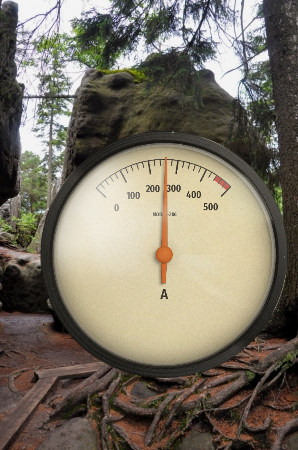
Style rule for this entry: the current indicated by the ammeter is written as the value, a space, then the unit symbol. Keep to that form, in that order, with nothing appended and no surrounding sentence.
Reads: 260 A
